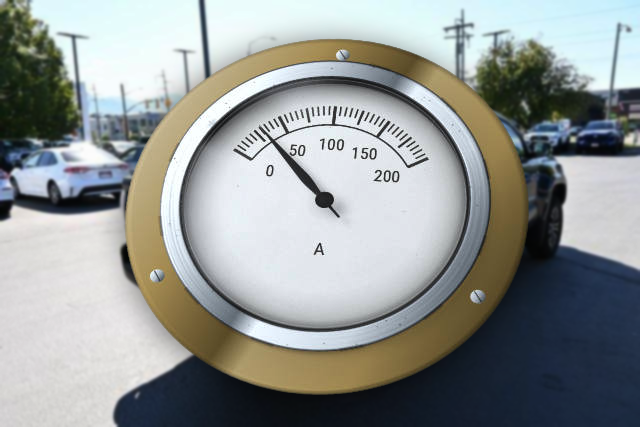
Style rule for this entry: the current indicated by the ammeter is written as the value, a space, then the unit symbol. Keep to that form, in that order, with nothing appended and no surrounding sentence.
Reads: 30 A
